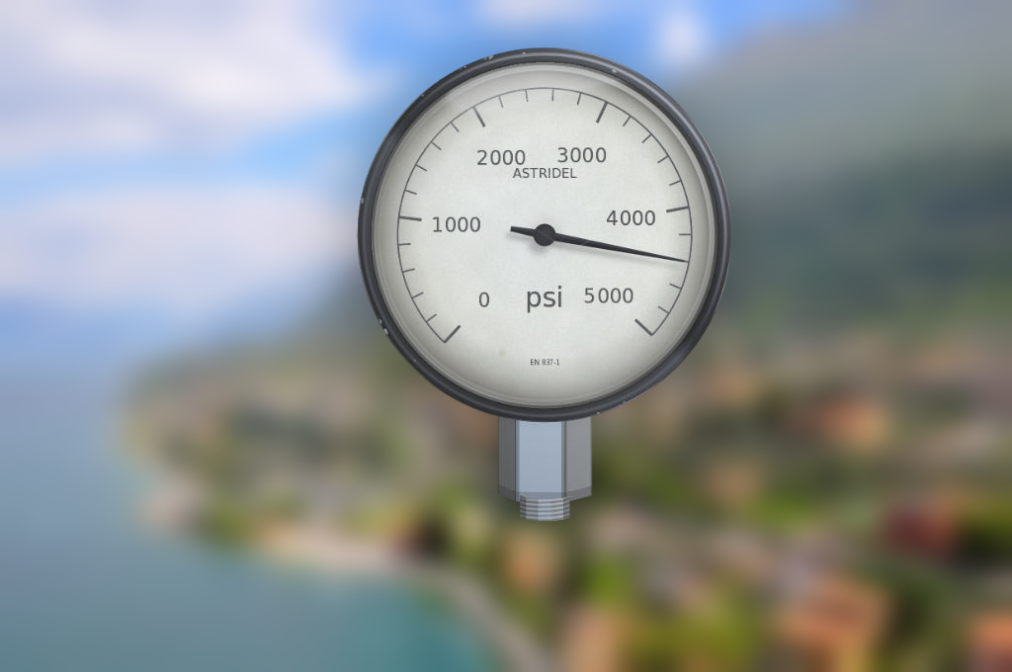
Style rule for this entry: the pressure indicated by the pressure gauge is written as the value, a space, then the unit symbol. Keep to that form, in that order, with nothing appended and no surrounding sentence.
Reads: 4400 psi
